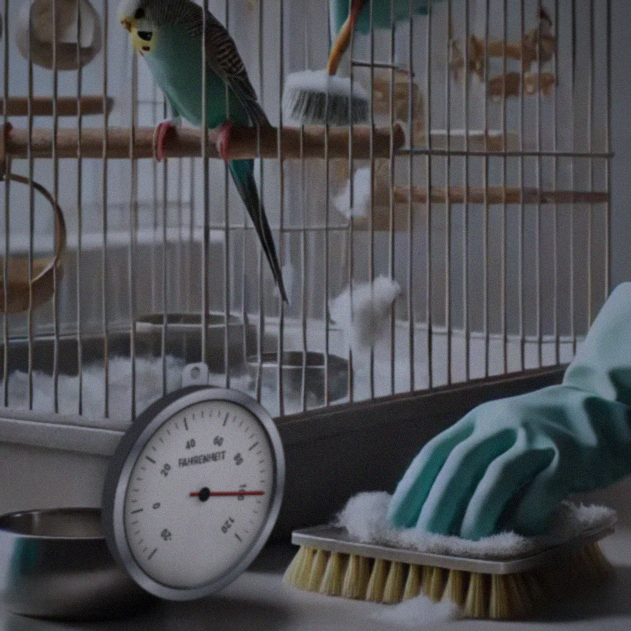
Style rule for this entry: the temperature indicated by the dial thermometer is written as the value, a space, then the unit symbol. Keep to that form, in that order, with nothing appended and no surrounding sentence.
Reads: 100 °F
